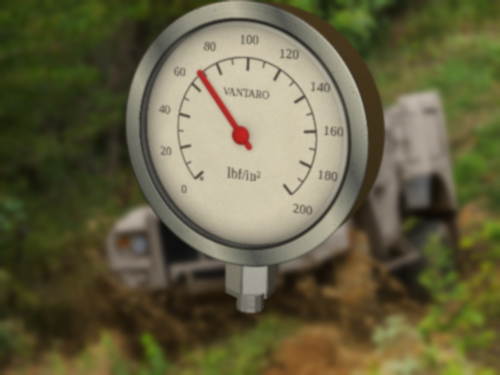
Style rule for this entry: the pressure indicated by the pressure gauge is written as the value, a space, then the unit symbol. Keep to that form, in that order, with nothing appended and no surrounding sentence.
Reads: 70 psi
